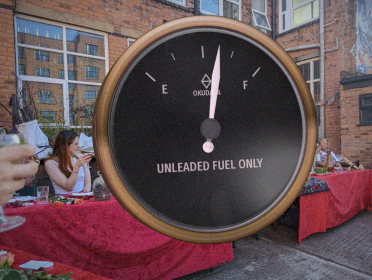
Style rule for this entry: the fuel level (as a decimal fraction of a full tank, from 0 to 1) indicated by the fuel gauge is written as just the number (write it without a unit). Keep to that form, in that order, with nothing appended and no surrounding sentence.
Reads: 0.625
